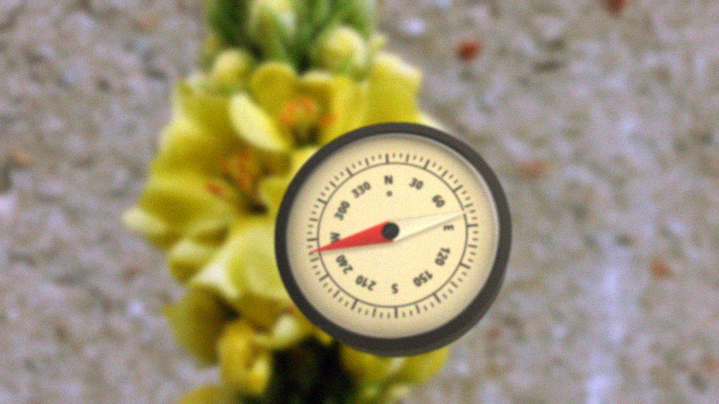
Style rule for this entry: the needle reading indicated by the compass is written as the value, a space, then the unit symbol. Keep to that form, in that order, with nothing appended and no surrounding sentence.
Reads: 260 °
